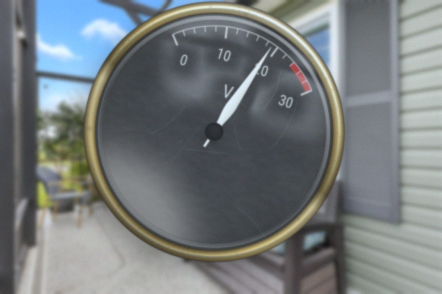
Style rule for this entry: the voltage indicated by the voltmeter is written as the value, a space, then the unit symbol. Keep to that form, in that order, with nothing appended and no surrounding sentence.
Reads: 19 V
